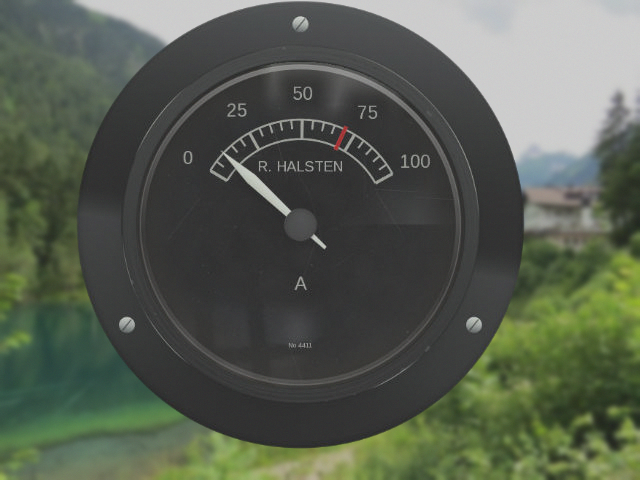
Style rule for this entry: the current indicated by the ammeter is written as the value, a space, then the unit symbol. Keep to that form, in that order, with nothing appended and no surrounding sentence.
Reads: 10 A
